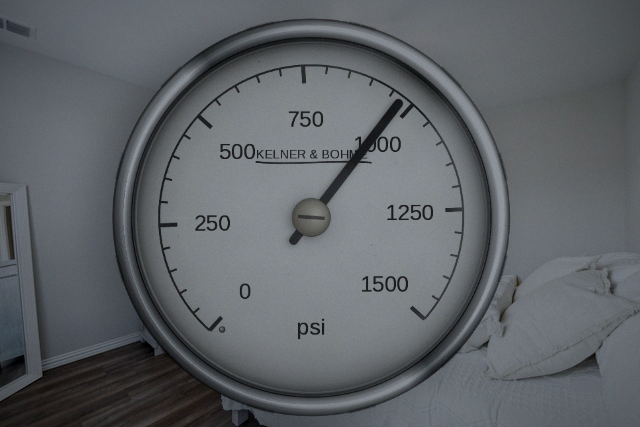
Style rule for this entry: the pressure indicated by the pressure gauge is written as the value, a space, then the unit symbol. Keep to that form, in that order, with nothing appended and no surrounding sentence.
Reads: 975 psi
